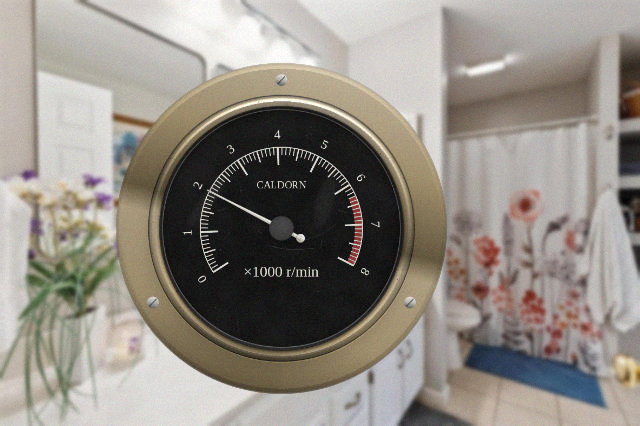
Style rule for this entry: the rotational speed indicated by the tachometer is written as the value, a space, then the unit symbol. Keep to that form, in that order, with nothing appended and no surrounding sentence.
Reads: 2000 rpm
